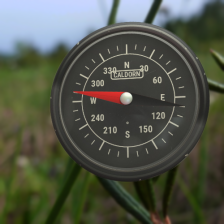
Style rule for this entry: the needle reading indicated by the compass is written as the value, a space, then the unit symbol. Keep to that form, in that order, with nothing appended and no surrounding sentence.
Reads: 280 °
